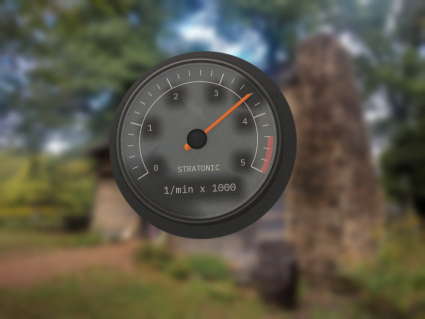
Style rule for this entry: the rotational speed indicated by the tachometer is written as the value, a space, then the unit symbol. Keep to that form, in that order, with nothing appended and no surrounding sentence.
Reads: 3600 rpm
